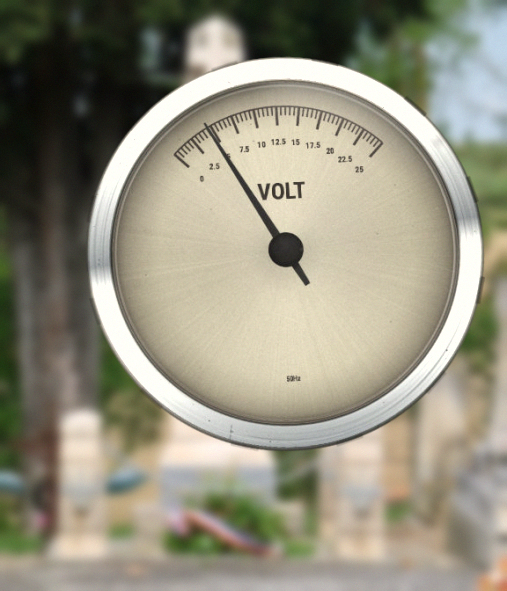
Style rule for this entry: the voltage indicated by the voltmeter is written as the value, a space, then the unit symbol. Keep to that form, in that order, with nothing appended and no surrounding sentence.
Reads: 4.5 V
